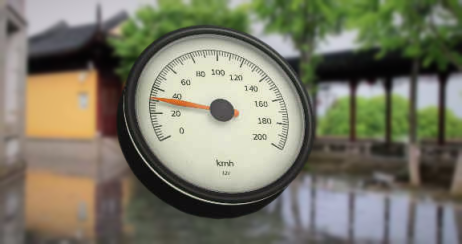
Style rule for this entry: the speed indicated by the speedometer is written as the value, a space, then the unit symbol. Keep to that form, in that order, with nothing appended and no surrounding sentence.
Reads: 30 km/h
